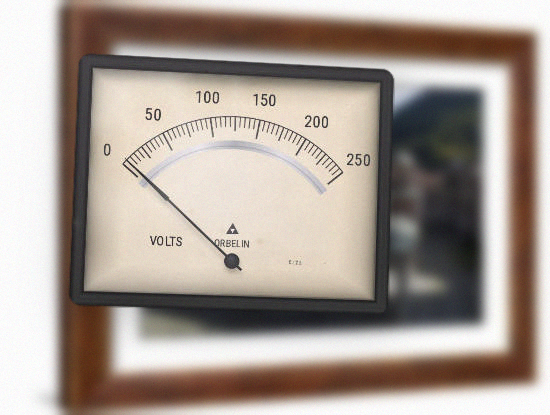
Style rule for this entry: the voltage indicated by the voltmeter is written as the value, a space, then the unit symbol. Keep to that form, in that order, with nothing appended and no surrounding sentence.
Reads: 5 V
